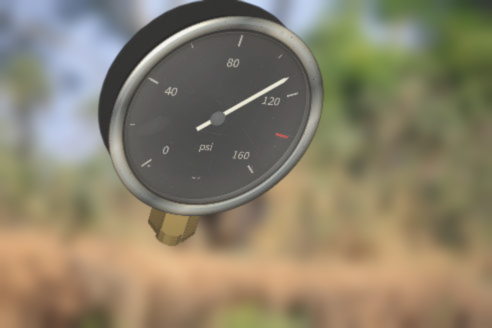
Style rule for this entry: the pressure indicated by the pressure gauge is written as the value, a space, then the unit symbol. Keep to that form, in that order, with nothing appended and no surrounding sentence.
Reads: 110 psi
